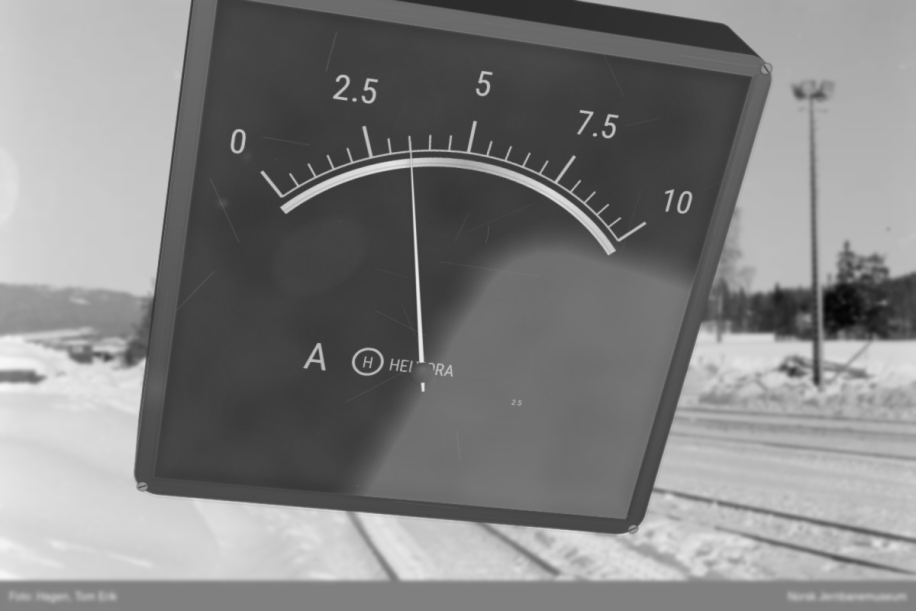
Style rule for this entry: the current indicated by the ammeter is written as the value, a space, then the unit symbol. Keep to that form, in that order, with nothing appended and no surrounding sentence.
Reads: 3.5 A
